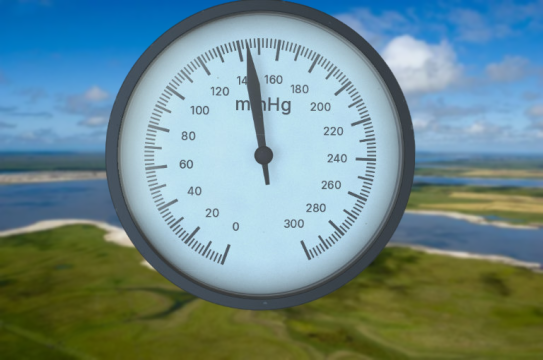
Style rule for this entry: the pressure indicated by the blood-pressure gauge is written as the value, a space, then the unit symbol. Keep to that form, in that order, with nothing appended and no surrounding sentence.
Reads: 144 mmHg
